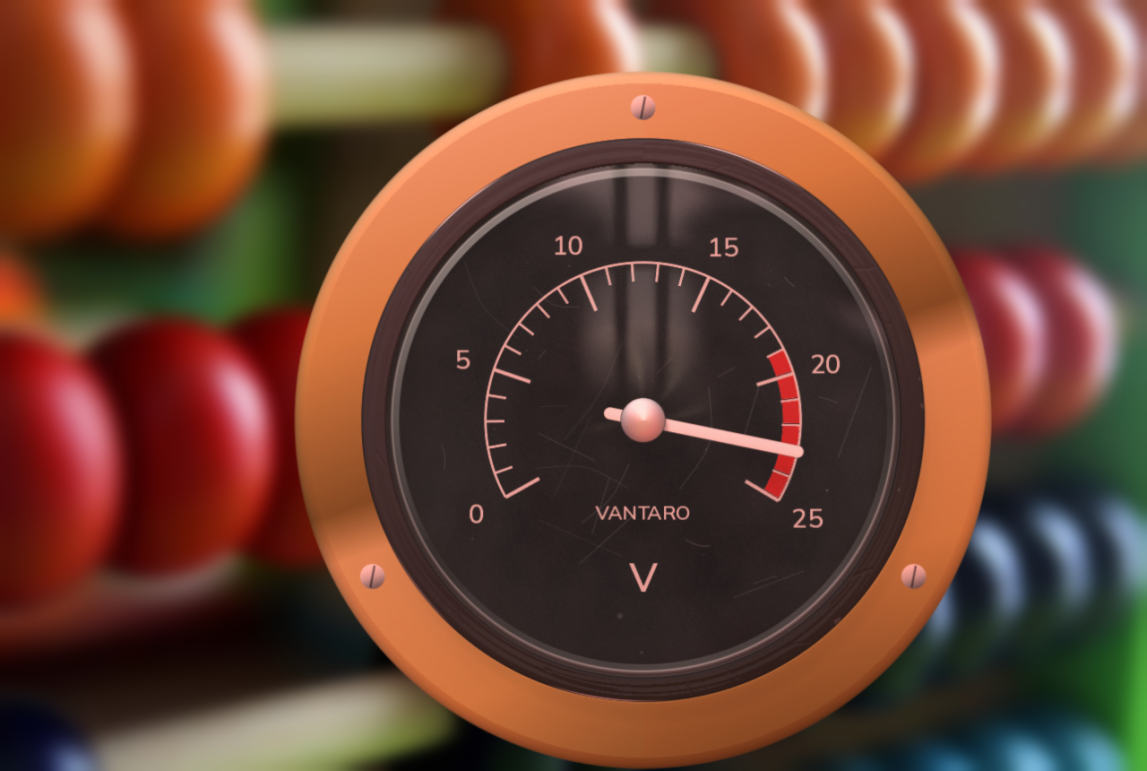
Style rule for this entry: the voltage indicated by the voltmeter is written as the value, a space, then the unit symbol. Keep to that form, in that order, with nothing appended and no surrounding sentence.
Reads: 23 V
